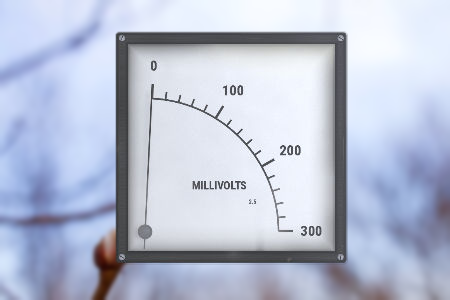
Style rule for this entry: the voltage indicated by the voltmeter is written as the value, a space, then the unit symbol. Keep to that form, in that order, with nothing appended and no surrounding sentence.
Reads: 0 mV
